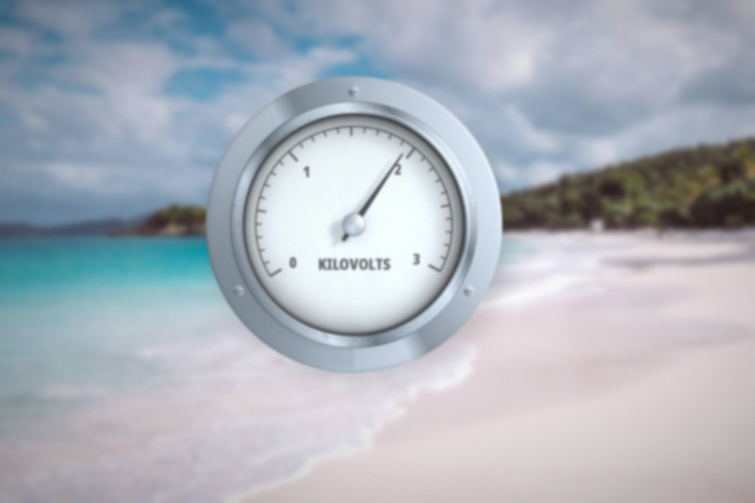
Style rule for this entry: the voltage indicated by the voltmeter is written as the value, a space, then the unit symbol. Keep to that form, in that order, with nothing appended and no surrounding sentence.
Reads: 1.95 kV
